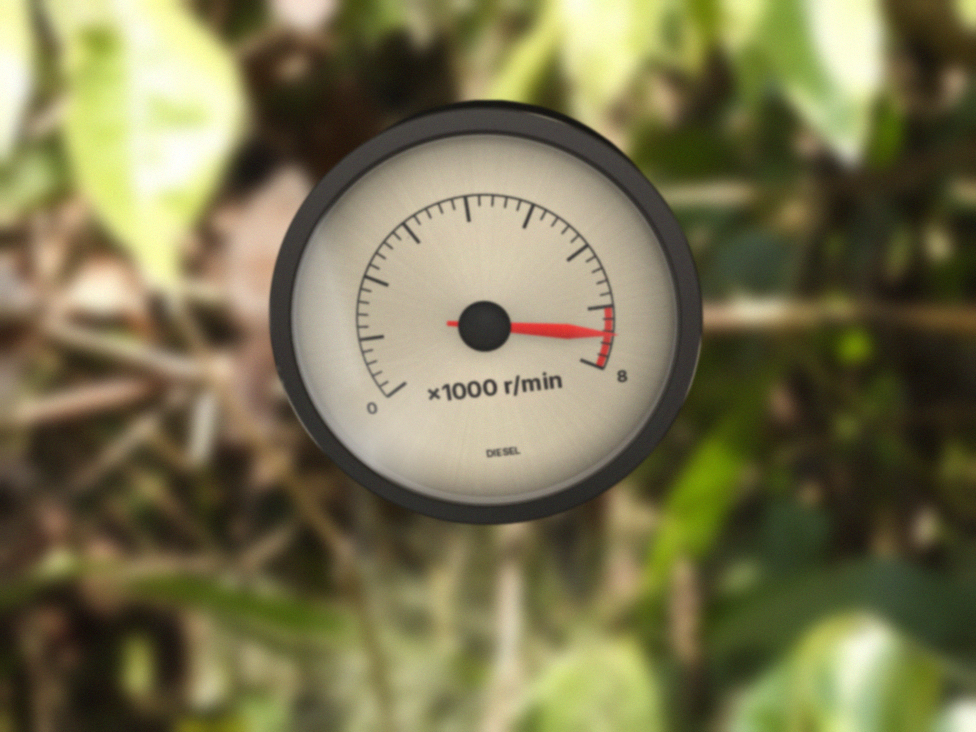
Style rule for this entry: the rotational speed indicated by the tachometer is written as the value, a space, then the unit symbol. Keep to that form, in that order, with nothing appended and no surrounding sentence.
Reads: 7400 rpm
